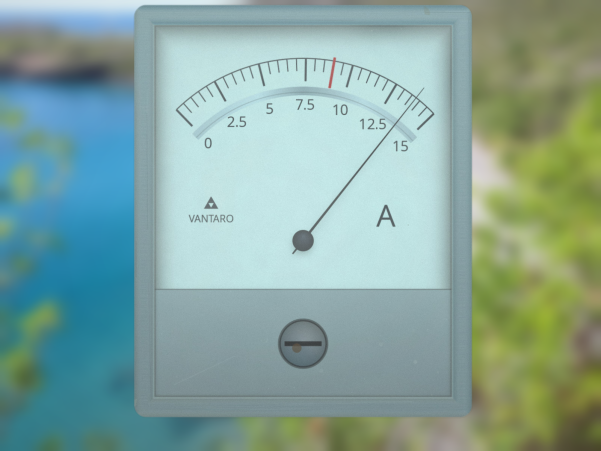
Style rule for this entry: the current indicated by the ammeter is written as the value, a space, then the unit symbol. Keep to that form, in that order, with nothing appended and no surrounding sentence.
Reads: 13.75 A
